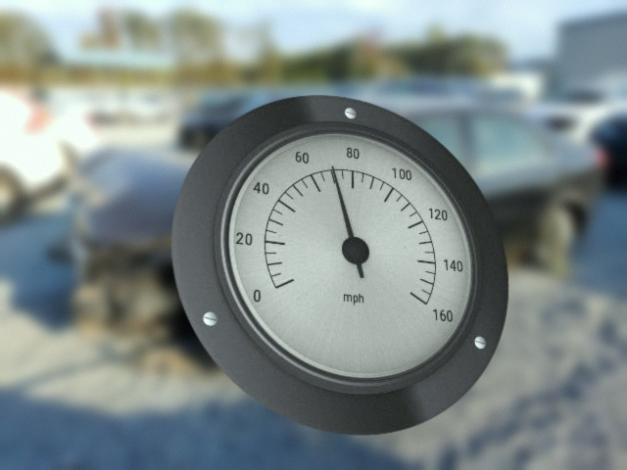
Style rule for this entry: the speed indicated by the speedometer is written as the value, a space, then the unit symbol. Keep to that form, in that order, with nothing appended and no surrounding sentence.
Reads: 70 mph
